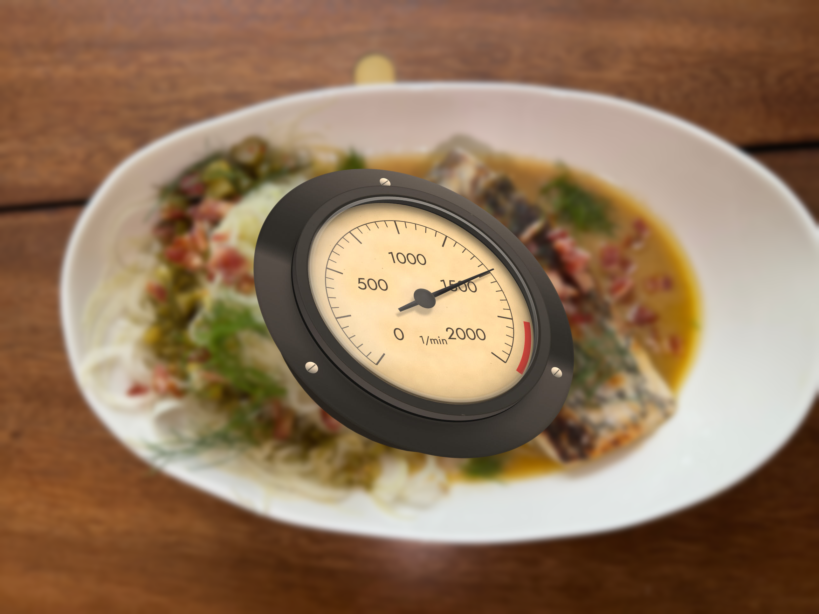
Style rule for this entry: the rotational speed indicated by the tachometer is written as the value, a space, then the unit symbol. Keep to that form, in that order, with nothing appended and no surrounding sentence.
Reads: 1500 rpm
